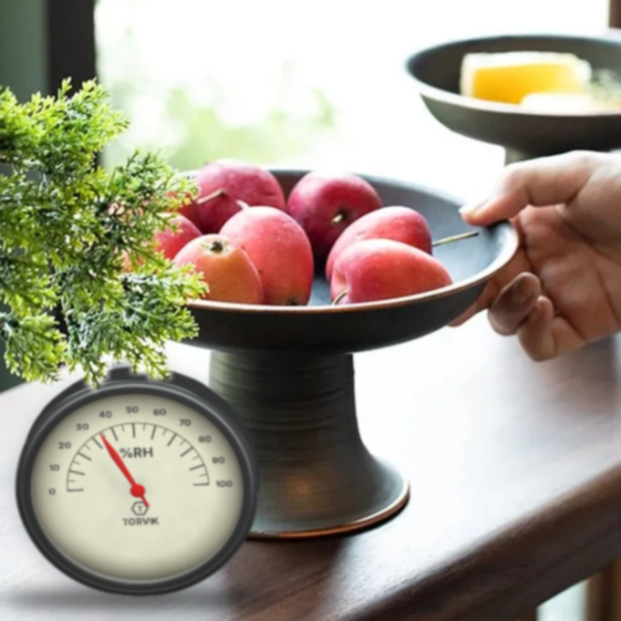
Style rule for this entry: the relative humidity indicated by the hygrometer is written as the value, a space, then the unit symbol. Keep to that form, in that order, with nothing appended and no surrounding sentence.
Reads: 35 %
